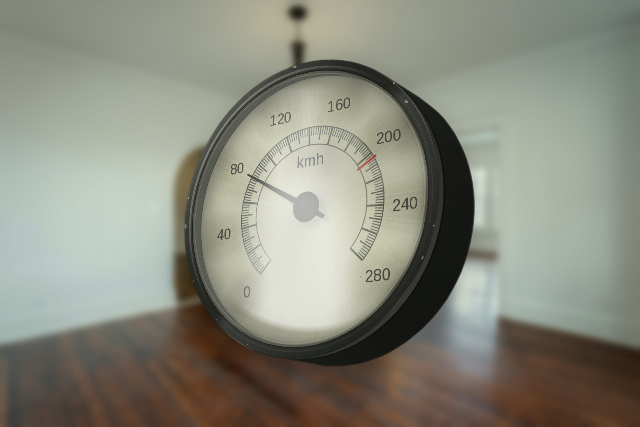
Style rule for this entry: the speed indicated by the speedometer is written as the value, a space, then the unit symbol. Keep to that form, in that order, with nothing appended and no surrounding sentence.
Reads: 80 km/h
